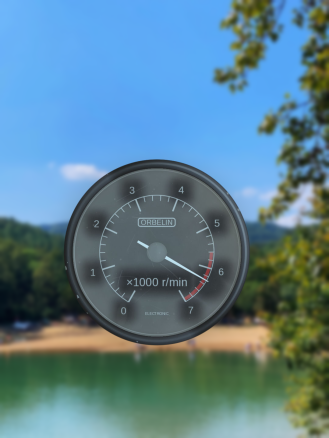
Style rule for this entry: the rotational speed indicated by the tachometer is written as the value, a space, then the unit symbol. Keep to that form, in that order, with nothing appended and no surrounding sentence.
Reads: 6300 rpm
